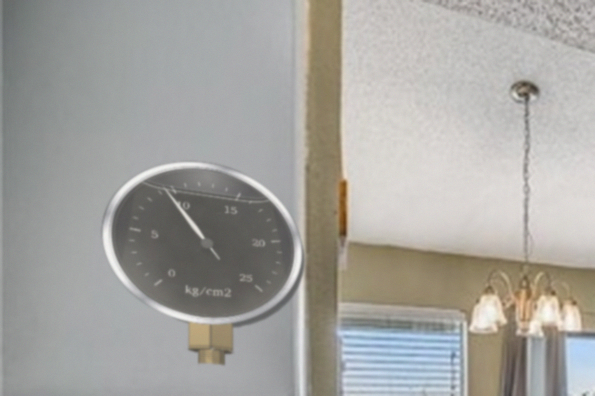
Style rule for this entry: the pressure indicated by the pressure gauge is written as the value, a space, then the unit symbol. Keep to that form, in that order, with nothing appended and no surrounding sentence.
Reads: 9.5 kg/cm²
